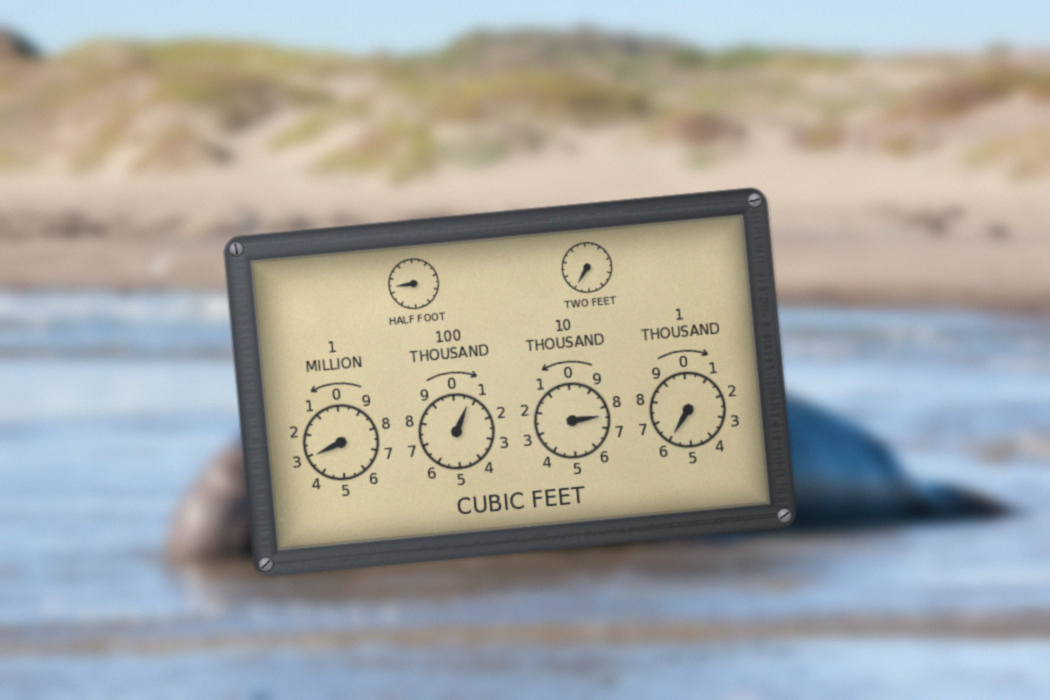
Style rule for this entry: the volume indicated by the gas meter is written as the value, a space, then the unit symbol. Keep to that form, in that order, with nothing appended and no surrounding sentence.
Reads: 307600 ft³
